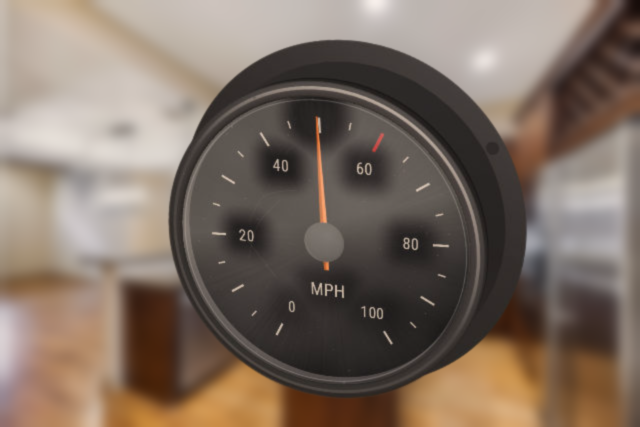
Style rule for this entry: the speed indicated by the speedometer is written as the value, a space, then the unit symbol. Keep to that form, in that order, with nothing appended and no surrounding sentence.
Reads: 50 mph
